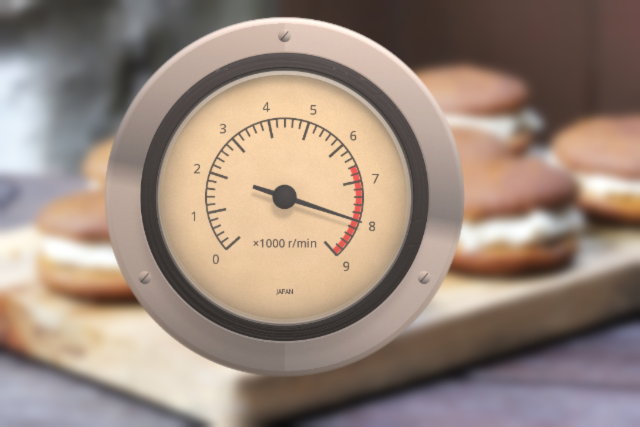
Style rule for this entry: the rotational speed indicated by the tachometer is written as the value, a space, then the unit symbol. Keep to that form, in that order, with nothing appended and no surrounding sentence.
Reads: 8000 rpm
